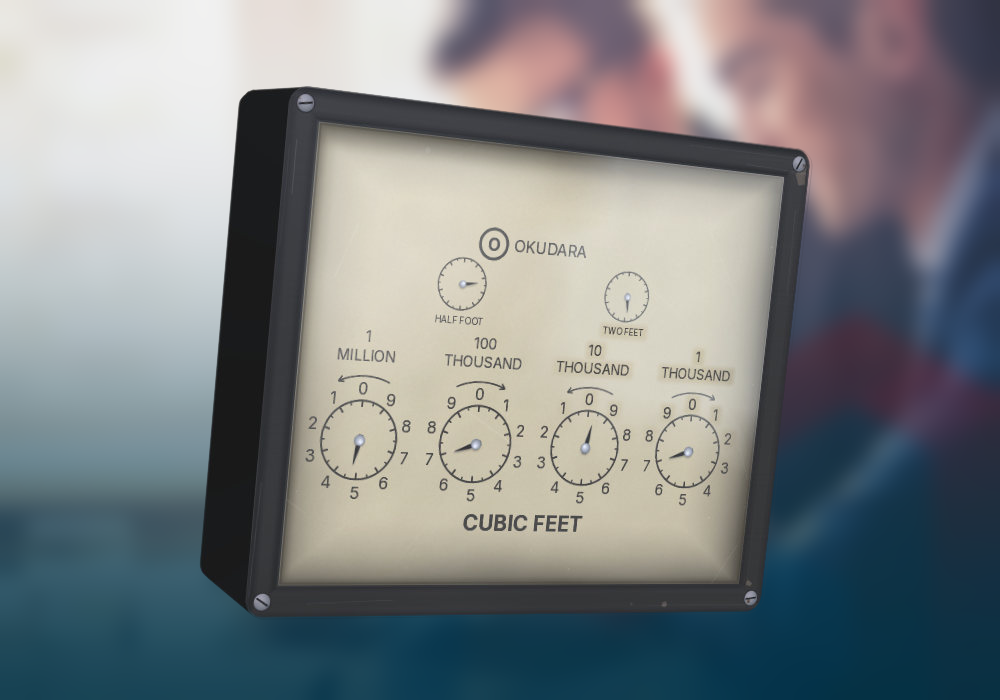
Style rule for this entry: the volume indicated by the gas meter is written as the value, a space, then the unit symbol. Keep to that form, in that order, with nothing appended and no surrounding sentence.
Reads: 469700 ft³
